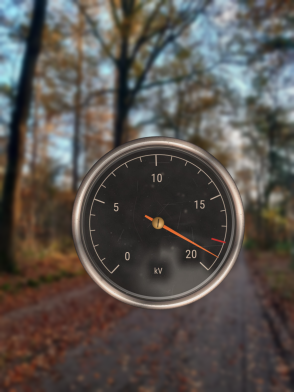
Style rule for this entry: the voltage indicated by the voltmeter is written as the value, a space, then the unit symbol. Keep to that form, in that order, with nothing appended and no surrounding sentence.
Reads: 19 kV
